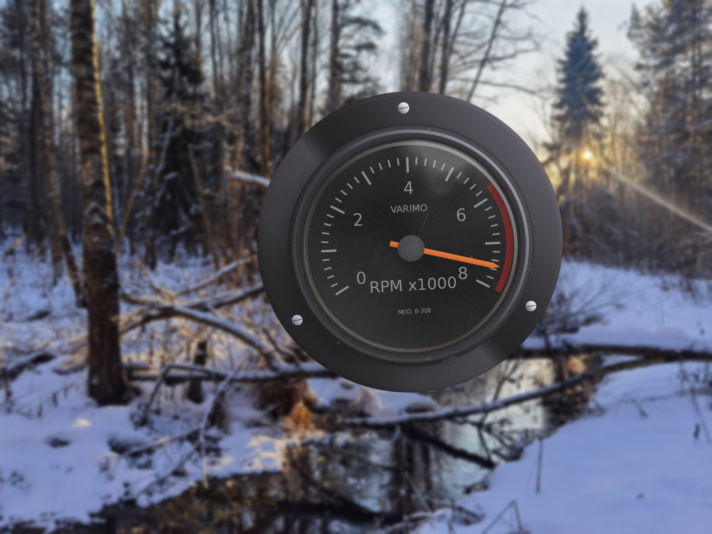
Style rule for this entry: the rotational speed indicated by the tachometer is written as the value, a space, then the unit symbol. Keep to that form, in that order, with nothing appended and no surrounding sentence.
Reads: 7500 rpm
